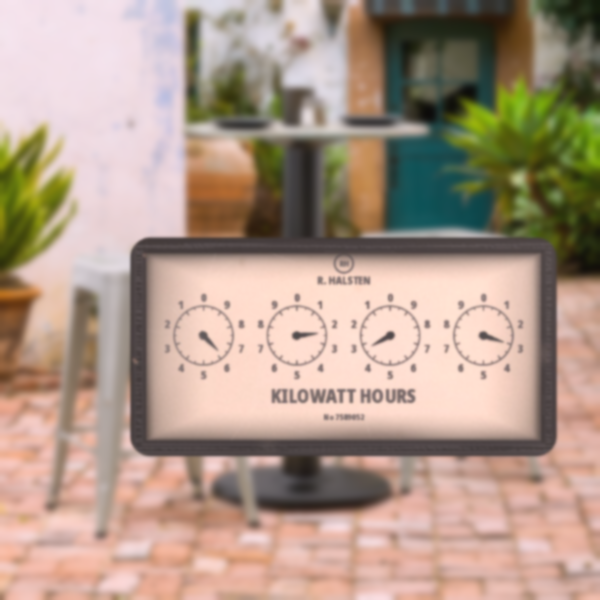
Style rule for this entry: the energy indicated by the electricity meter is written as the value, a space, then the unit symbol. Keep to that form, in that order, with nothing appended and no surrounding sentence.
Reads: 6233 kWh
